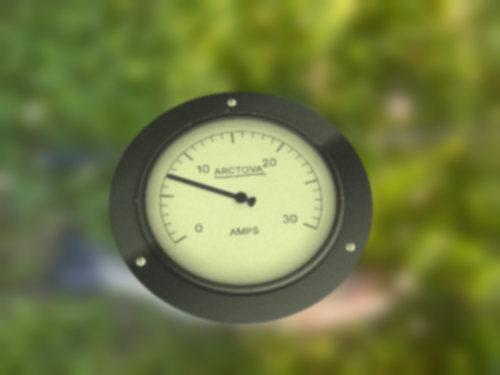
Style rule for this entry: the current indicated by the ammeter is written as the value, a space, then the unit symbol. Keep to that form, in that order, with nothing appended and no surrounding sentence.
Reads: 7 A
